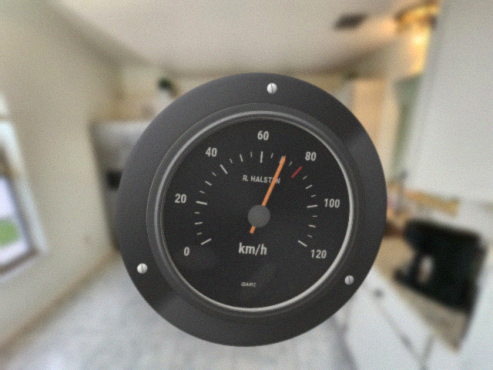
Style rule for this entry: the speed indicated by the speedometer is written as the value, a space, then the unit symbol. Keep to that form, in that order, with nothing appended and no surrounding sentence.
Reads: 70 km/h
